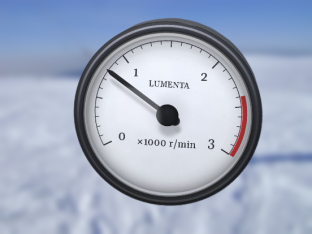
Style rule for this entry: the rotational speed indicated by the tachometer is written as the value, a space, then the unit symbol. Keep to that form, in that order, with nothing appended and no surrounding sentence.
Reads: 800 rpm
